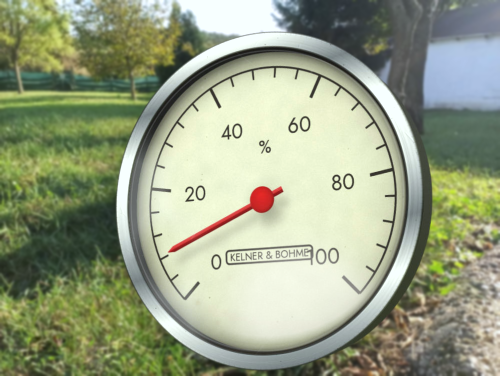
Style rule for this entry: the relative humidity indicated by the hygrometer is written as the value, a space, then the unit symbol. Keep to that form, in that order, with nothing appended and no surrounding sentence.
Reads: 8 %
